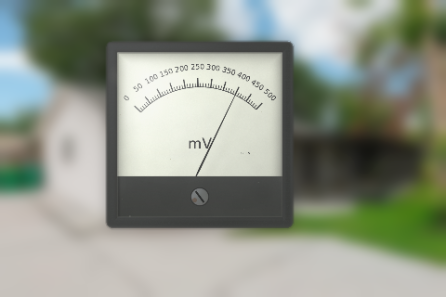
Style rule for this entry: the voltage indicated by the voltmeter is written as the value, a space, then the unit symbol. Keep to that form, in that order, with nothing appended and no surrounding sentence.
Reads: 400 mV
